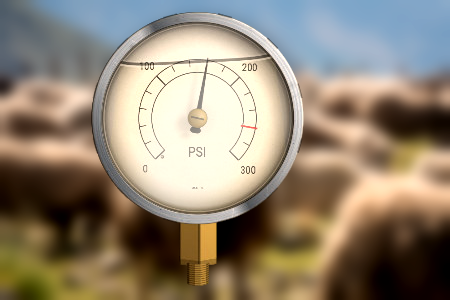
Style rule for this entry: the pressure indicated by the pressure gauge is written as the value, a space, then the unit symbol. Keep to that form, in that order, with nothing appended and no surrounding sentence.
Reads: 160 psi
